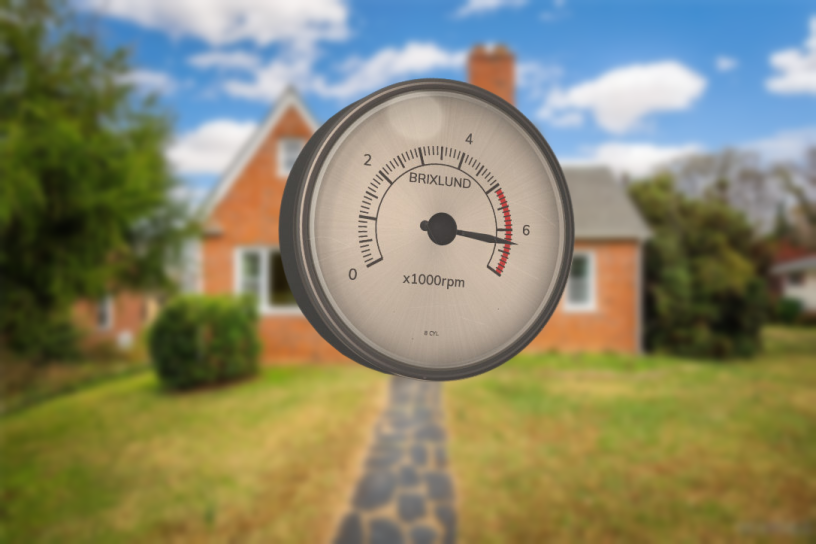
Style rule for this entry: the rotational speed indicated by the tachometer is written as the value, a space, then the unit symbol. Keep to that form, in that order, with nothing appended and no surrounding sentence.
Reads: 6300 rpm
